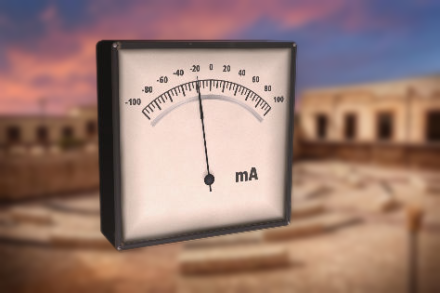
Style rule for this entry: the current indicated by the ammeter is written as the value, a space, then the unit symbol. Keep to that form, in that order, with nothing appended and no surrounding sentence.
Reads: -20 mA
